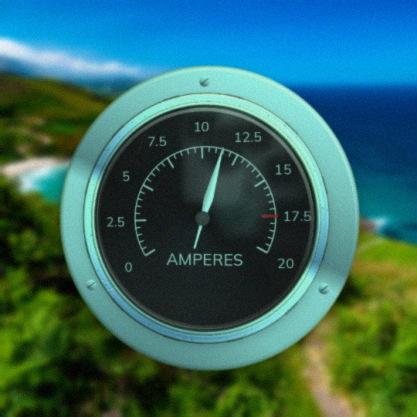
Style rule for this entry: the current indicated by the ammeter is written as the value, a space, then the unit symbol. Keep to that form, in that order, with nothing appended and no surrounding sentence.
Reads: 11.5 A
